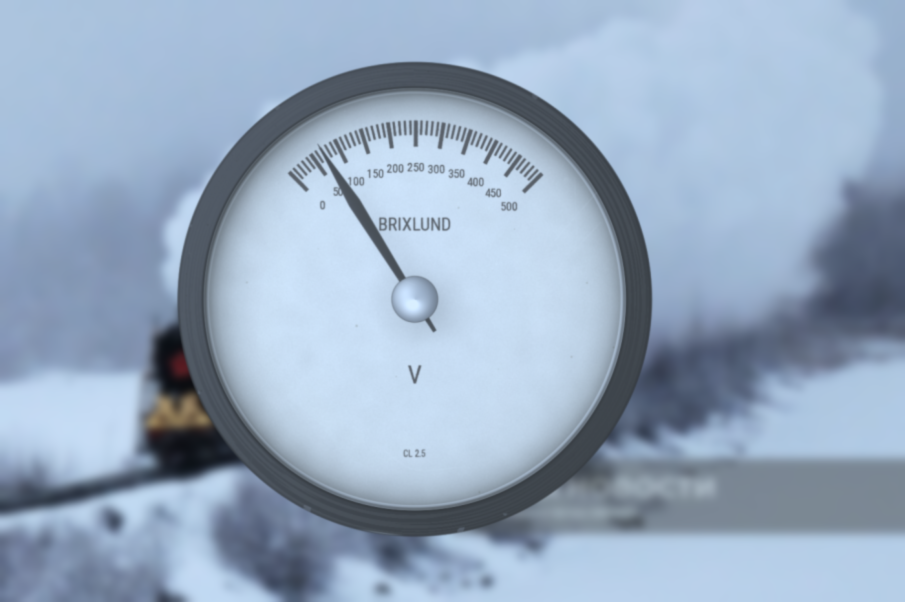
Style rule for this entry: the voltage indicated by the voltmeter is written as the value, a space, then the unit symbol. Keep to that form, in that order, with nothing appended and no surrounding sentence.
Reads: 70 V
